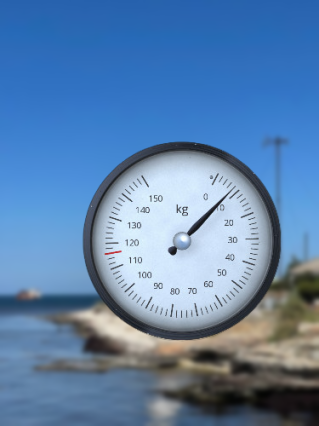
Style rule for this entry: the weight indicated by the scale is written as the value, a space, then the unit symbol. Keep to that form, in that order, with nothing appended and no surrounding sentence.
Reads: 8 kg
